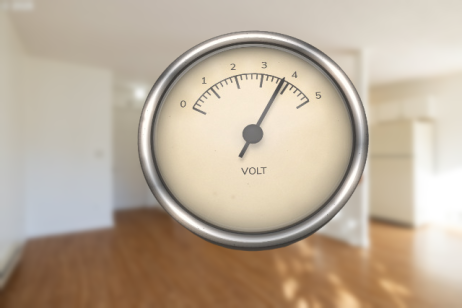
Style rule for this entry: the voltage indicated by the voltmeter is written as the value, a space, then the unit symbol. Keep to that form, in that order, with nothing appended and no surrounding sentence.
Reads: 3.8 V
